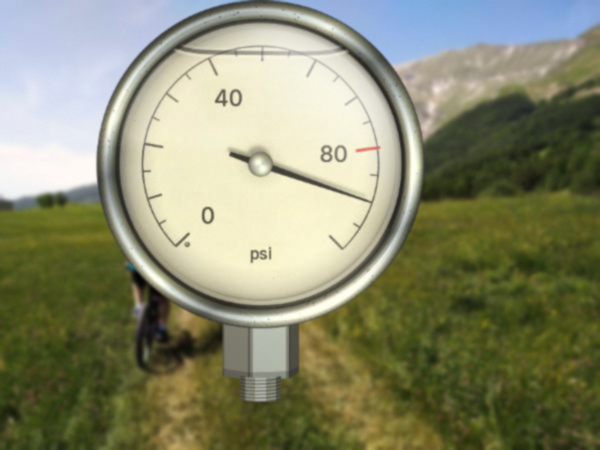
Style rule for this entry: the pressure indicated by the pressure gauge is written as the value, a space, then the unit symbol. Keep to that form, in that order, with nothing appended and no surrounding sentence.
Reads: 90 psi
